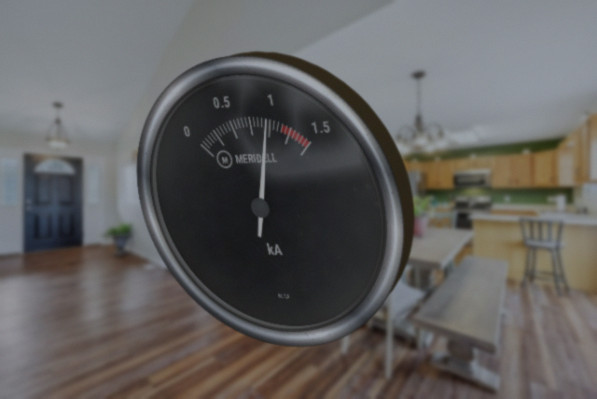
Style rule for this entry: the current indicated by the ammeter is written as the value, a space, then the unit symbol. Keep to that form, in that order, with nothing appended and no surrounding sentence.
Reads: 1 kA
